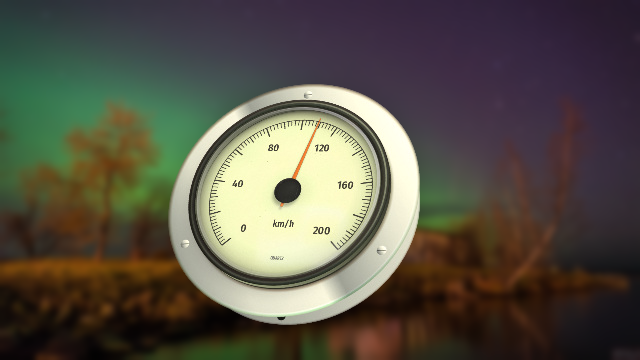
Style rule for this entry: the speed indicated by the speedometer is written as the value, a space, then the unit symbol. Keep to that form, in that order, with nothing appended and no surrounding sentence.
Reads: 110 km/h
